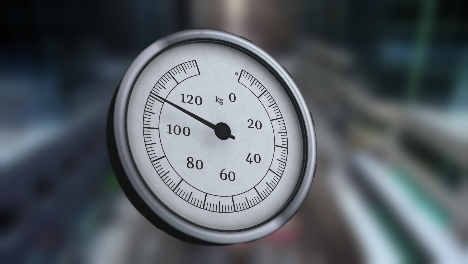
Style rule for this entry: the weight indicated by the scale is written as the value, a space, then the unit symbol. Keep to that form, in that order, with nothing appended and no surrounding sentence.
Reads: 110 kg
